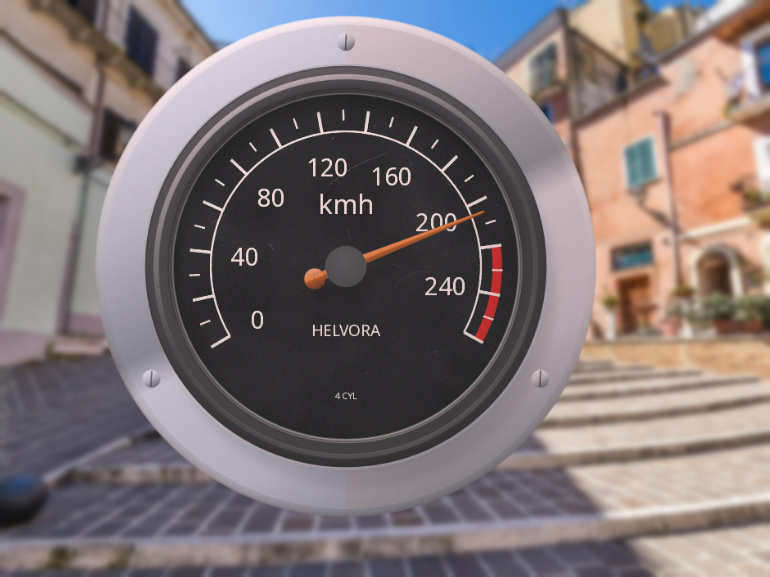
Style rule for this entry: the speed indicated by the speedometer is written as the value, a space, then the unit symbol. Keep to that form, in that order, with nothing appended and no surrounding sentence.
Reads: 205 km/h
